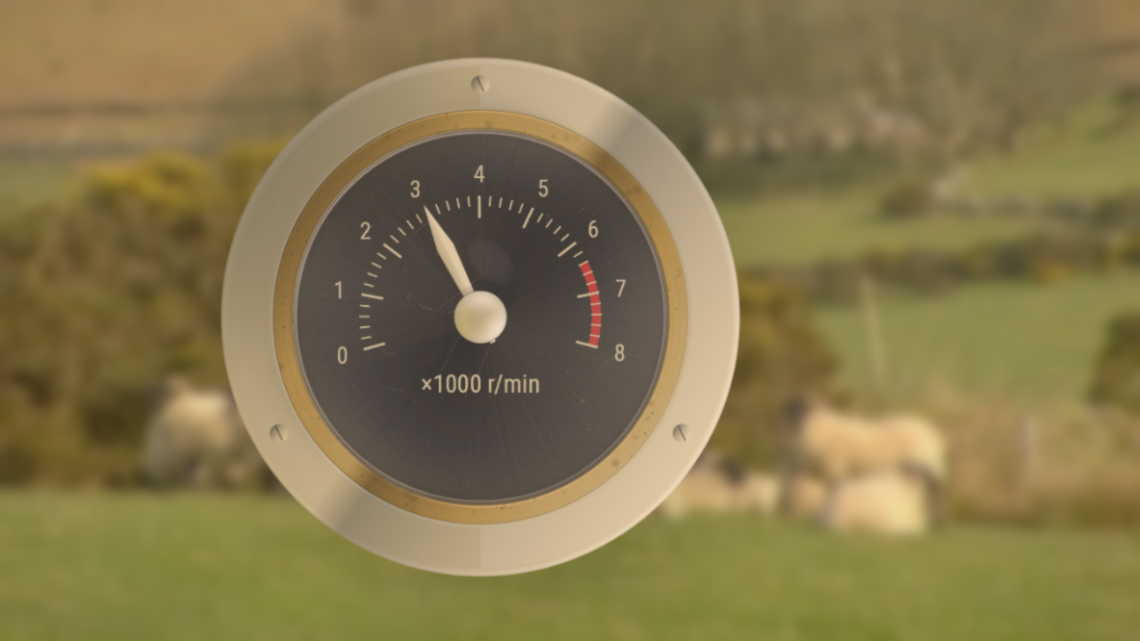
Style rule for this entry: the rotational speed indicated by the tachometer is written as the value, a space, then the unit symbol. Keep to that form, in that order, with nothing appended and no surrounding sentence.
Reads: 3000 rpm
